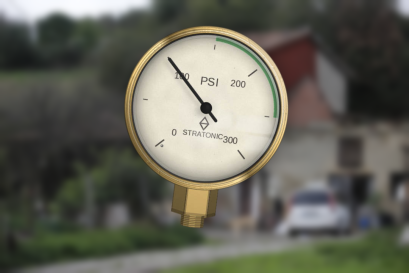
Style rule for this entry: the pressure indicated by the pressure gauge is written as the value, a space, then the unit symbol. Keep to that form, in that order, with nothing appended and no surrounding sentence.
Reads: 100 psi
